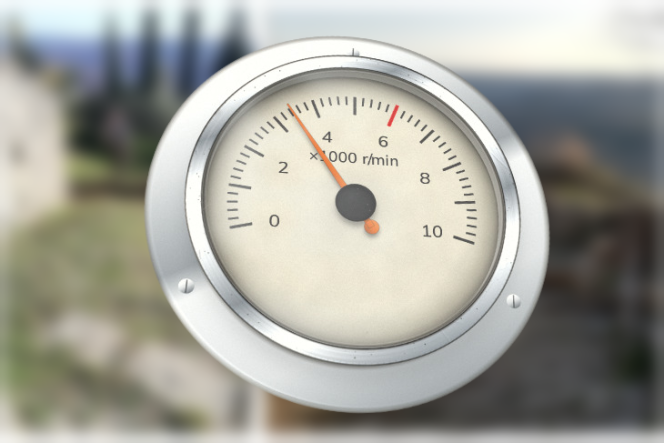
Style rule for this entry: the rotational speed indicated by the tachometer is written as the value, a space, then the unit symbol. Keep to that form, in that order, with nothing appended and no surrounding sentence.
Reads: 3400 rpm
